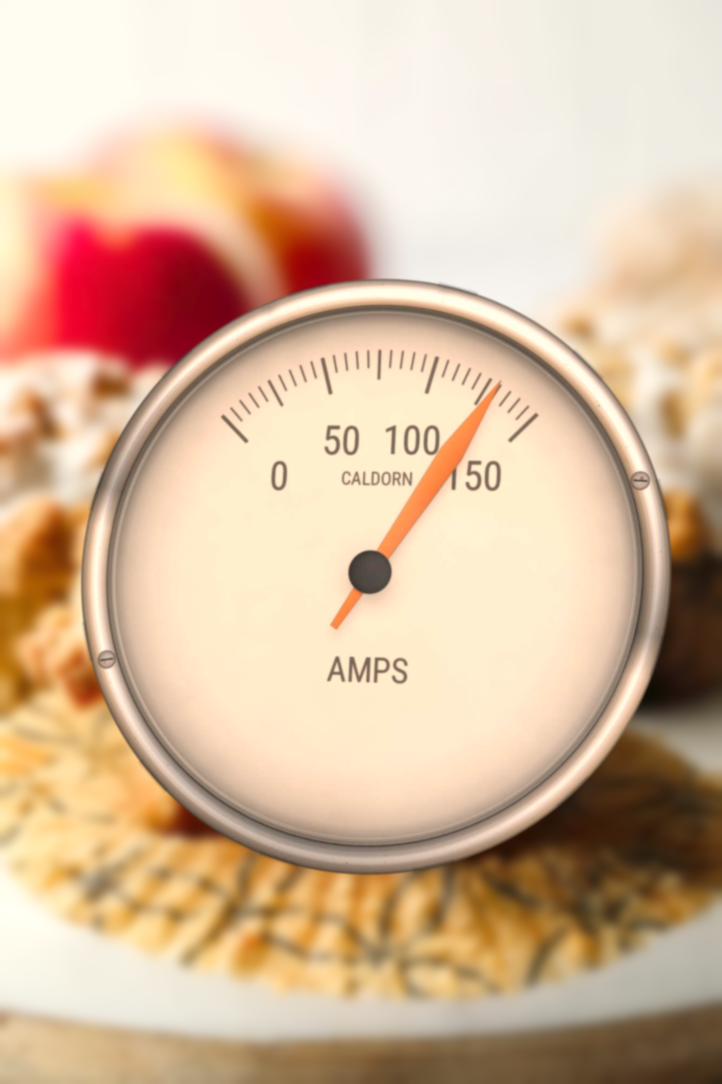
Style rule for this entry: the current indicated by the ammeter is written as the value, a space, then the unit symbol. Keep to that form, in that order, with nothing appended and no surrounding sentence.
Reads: 130 A
